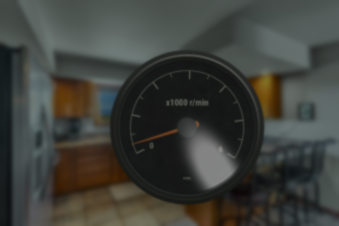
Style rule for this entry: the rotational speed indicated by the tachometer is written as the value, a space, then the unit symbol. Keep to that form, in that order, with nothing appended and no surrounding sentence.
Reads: 250 rpm
